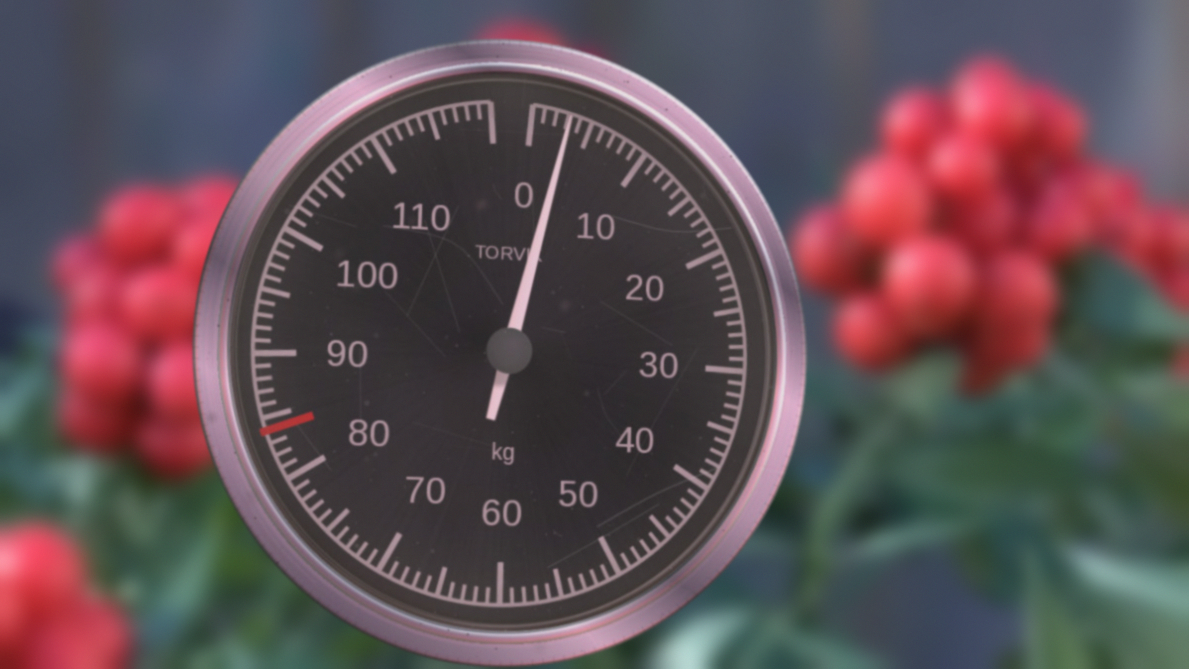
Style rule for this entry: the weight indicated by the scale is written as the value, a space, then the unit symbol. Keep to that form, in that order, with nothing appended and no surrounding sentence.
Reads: 3 kg
